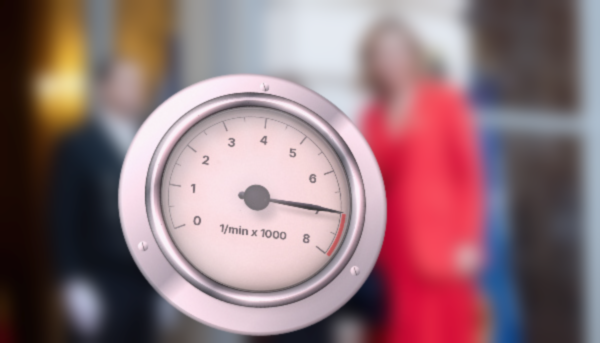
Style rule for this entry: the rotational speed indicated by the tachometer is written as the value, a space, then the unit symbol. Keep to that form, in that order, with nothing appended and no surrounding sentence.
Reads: 7000 rpm
